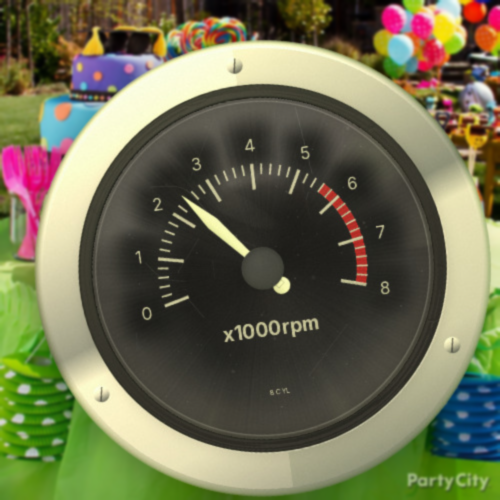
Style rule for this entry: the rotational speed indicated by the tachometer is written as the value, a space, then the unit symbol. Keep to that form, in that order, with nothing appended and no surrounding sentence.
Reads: 2400 rpm
